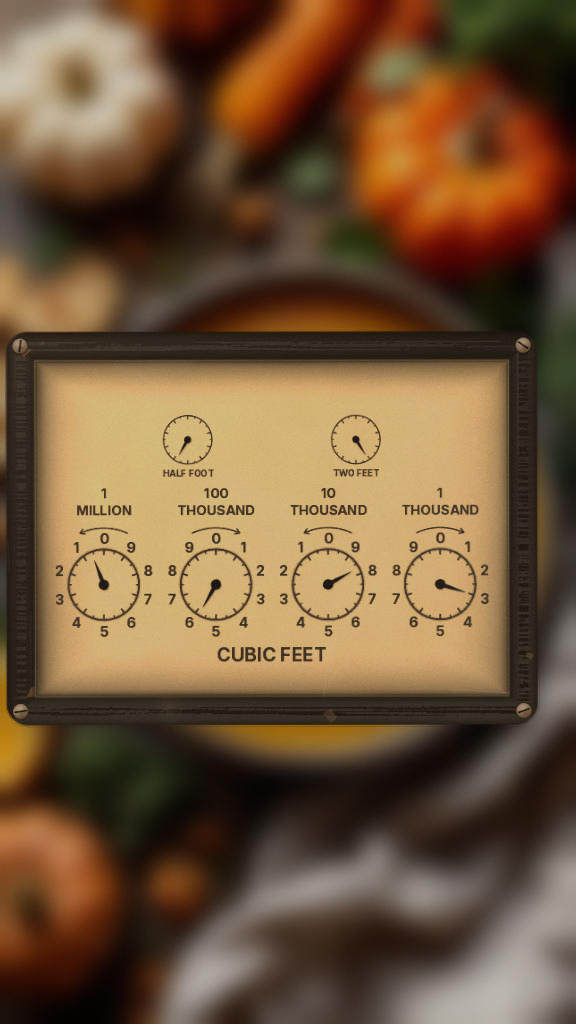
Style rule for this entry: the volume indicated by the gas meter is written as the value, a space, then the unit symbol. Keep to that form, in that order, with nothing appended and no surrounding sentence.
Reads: 58300 ft³
